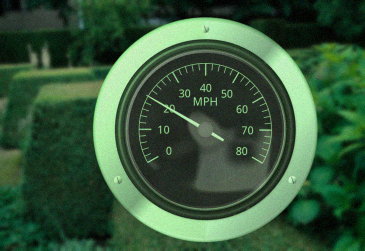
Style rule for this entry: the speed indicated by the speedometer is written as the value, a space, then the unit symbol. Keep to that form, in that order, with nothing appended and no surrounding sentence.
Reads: 20 mph
